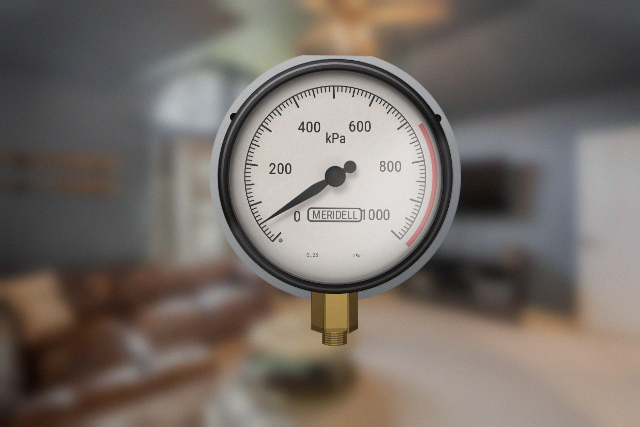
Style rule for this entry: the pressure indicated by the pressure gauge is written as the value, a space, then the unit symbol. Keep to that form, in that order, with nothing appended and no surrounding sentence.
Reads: 50 kPa
